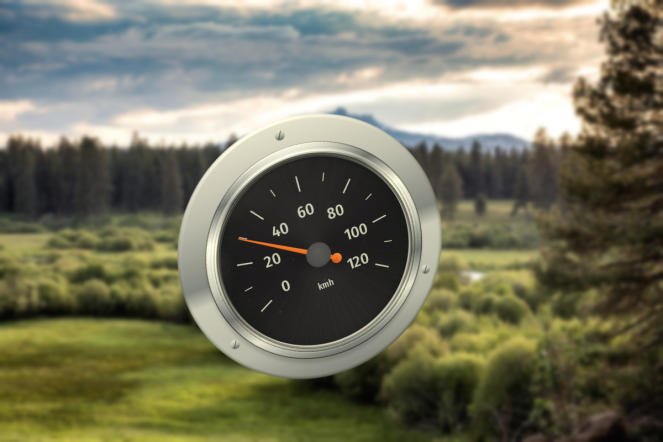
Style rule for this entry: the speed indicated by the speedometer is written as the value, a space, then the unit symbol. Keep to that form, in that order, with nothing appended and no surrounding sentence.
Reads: 30 km/h
